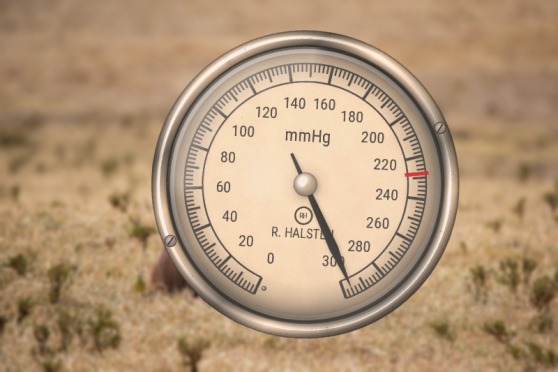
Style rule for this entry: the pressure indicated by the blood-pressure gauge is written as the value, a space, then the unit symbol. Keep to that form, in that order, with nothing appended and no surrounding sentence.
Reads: 296 mmHg
